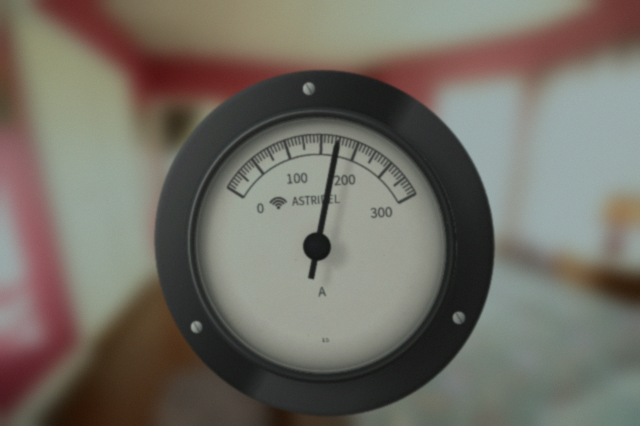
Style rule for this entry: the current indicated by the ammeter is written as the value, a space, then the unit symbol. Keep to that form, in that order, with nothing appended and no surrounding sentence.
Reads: 175 A
